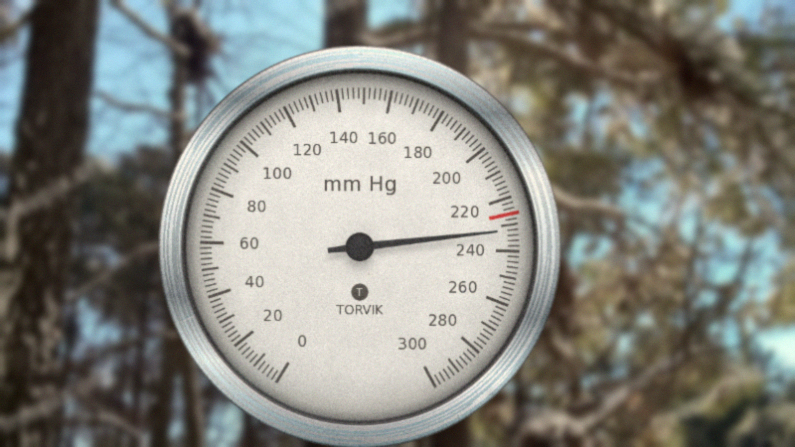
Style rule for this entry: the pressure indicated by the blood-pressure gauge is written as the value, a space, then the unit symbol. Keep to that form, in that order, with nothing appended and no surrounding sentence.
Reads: 232 mmHg
